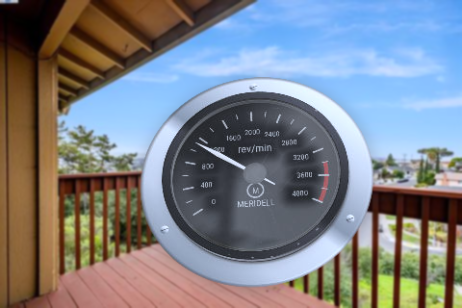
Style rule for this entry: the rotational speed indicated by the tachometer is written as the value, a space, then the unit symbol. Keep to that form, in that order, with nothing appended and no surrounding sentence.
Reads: 1100 rpm
